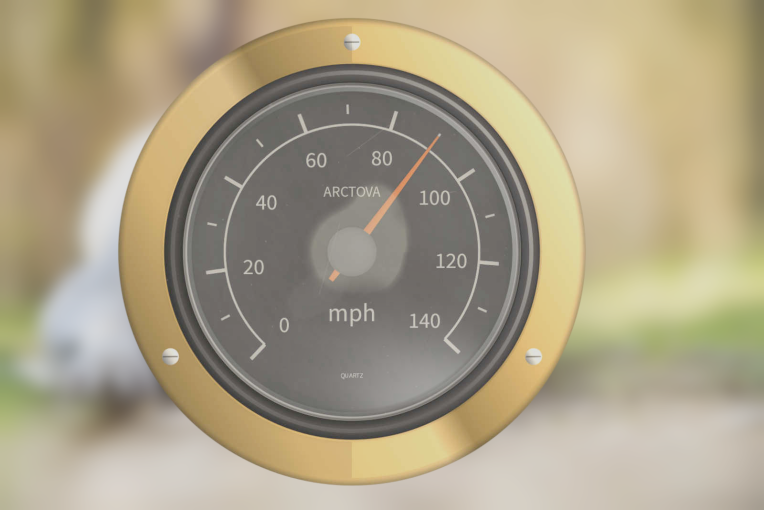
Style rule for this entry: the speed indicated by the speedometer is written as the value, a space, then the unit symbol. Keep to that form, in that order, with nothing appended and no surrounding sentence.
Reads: 90 mph
